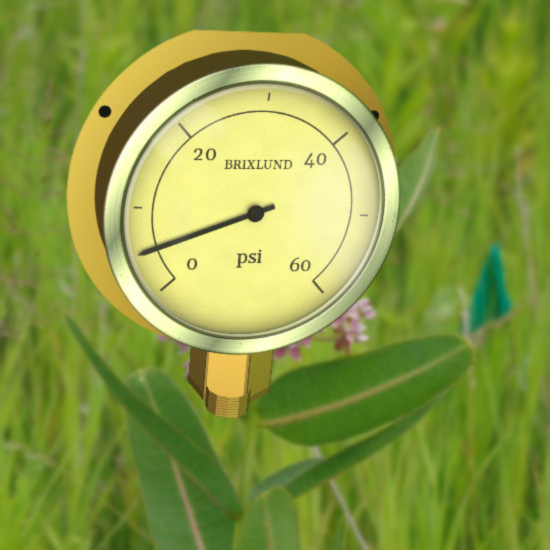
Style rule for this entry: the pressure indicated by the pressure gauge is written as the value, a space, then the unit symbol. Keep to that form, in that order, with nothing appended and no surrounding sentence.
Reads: 5 psi
